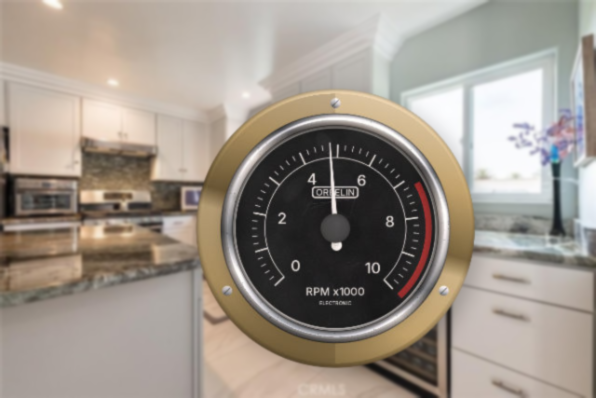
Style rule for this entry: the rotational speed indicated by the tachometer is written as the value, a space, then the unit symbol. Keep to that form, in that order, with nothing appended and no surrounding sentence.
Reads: 4800 rpm
